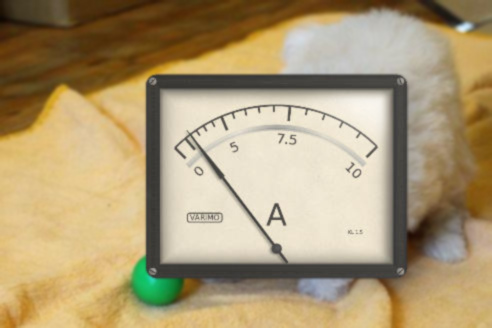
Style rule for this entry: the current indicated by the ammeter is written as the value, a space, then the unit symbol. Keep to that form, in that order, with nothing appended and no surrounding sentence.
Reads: 3 A
